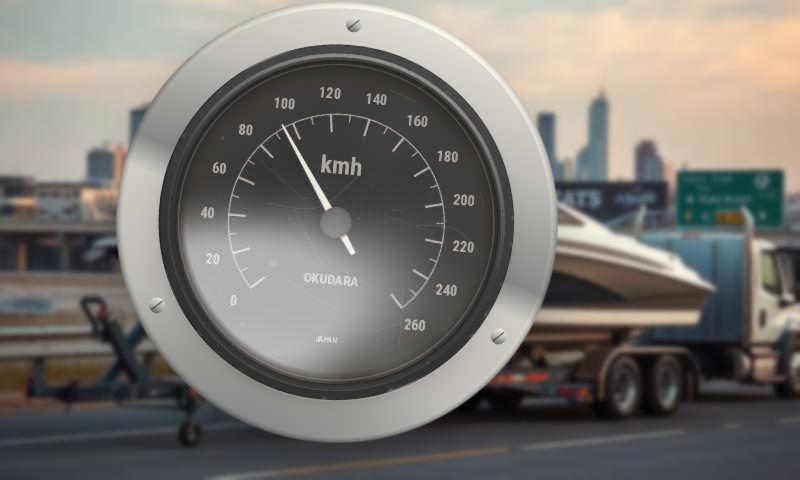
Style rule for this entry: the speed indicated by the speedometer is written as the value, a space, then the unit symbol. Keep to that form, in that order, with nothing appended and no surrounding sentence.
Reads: 95 km/h
